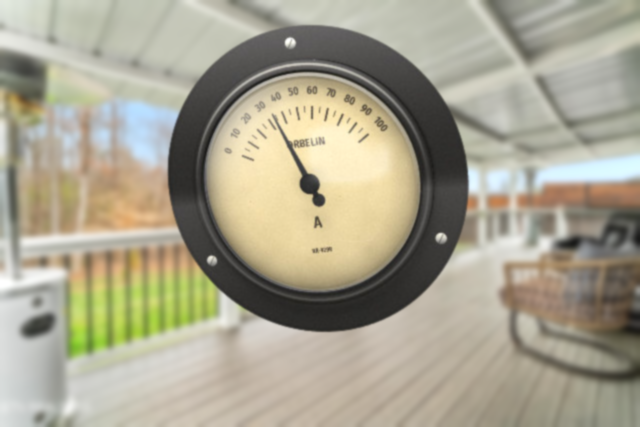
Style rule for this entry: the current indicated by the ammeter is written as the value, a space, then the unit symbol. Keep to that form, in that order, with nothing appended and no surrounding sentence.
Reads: 35 A
